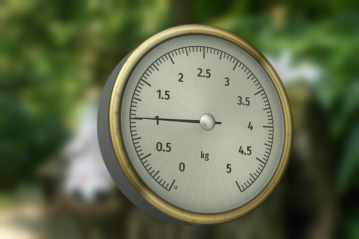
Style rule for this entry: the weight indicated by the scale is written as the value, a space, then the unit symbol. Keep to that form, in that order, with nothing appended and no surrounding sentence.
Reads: 1 kg
